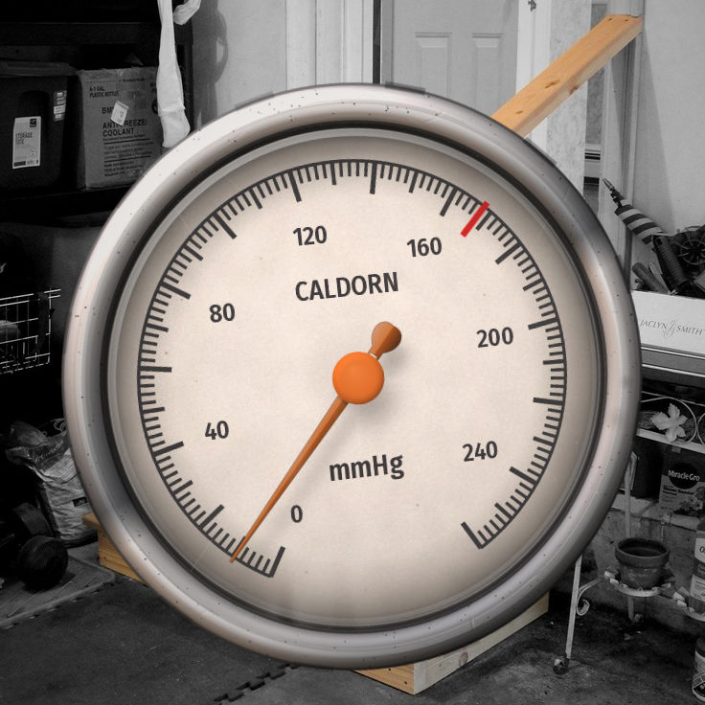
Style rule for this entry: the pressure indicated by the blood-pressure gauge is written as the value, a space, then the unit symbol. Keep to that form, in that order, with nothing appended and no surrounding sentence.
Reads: 10 mmHg
